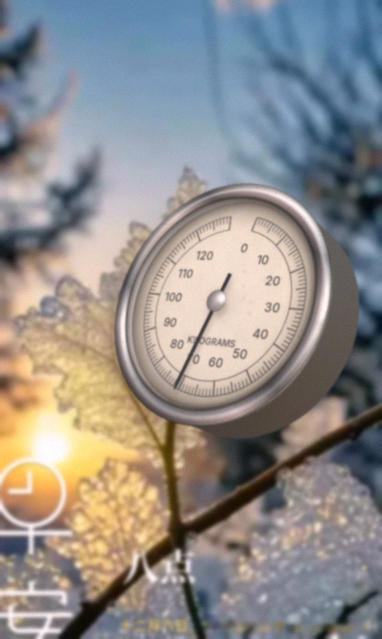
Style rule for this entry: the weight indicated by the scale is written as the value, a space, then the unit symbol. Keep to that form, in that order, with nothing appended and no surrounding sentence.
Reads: 70 kg
